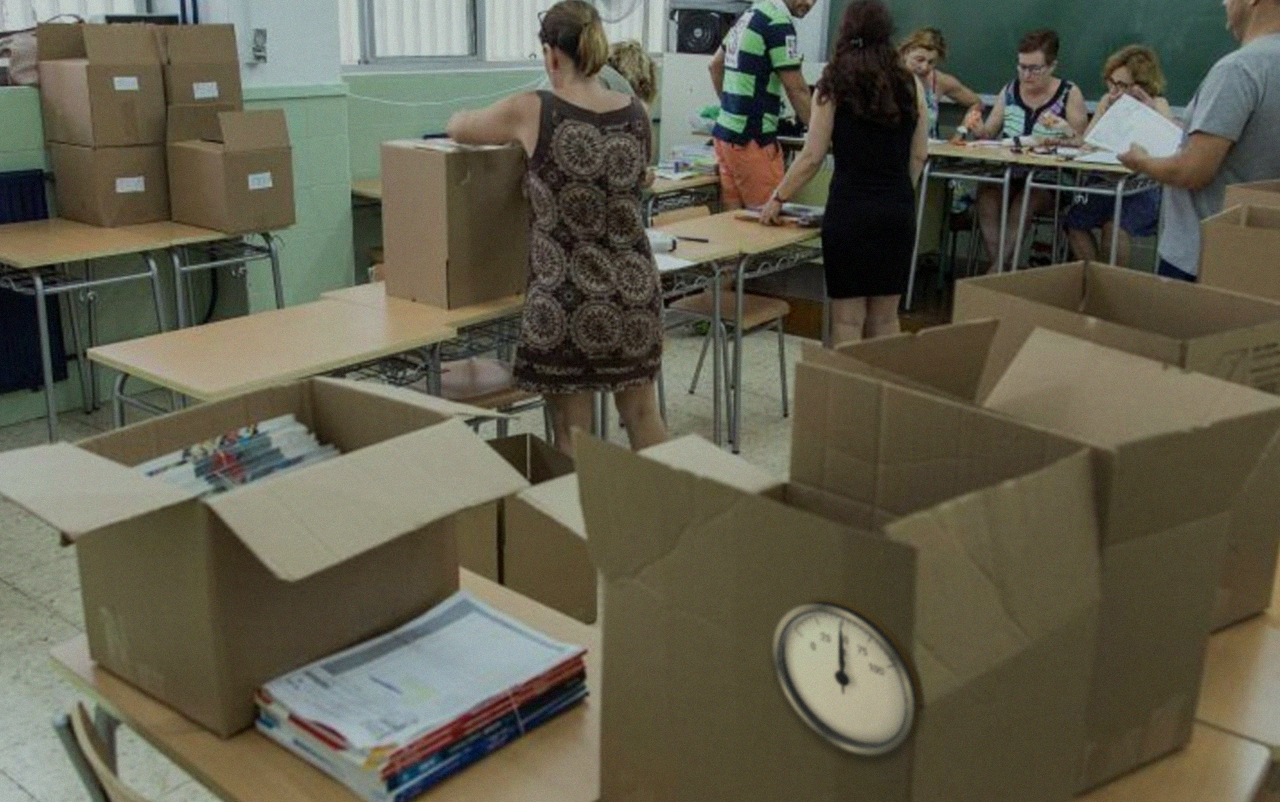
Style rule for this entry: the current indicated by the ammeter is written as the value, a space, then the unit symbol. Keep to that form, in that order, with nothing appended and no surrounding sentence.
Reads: 50 A
